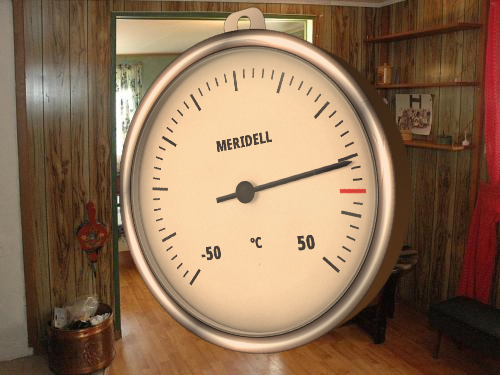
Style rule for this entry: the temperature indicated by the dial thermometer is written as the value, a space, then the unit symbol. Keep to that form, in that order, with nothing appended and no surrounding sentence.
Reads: 31 °C
